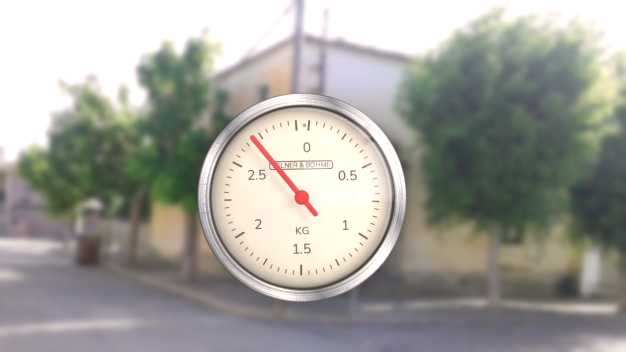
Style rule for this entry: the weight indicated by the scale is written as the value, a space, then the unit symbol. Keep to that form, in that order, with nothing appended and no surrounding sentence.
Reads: 2.7 kg
